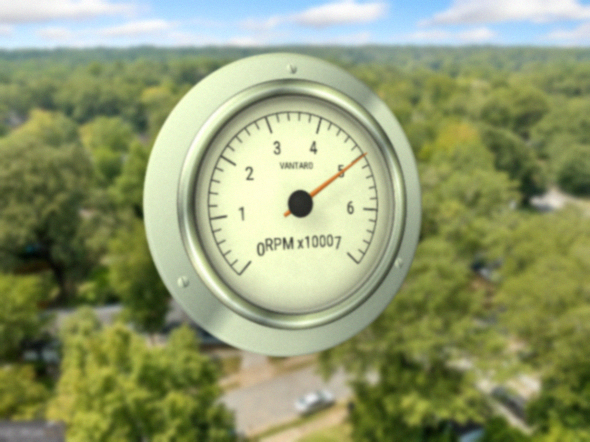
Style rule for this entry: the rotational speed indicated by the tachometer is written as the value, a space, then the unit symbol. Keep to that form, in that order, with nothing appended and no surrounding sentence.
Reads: 5000 rpm
